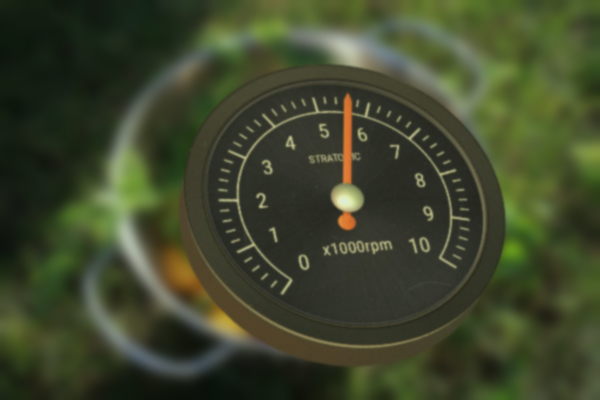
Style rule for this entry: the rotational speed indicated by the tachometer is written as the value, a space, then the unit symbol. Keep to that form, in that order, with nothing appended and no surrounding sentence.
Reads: 5600 rpm
